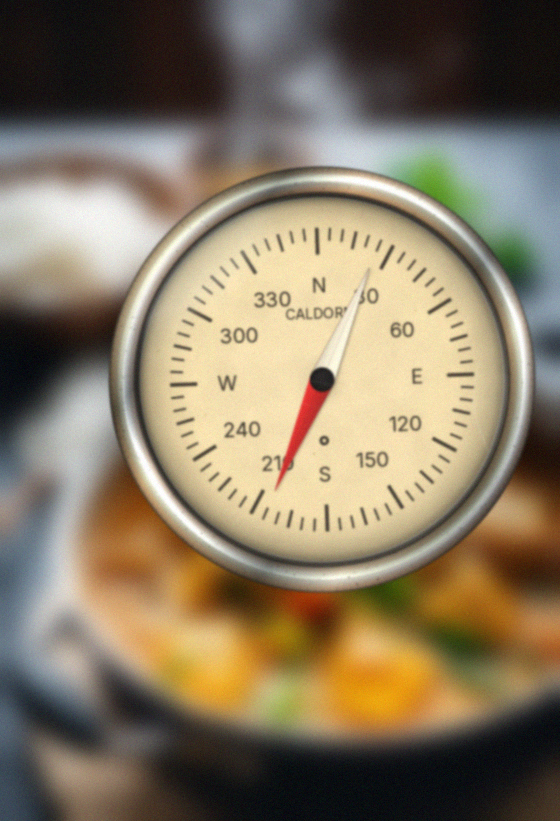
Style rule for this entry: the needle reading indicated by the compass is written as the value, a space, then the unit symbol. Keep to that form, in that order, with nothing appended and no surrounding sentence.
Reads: 205 °
